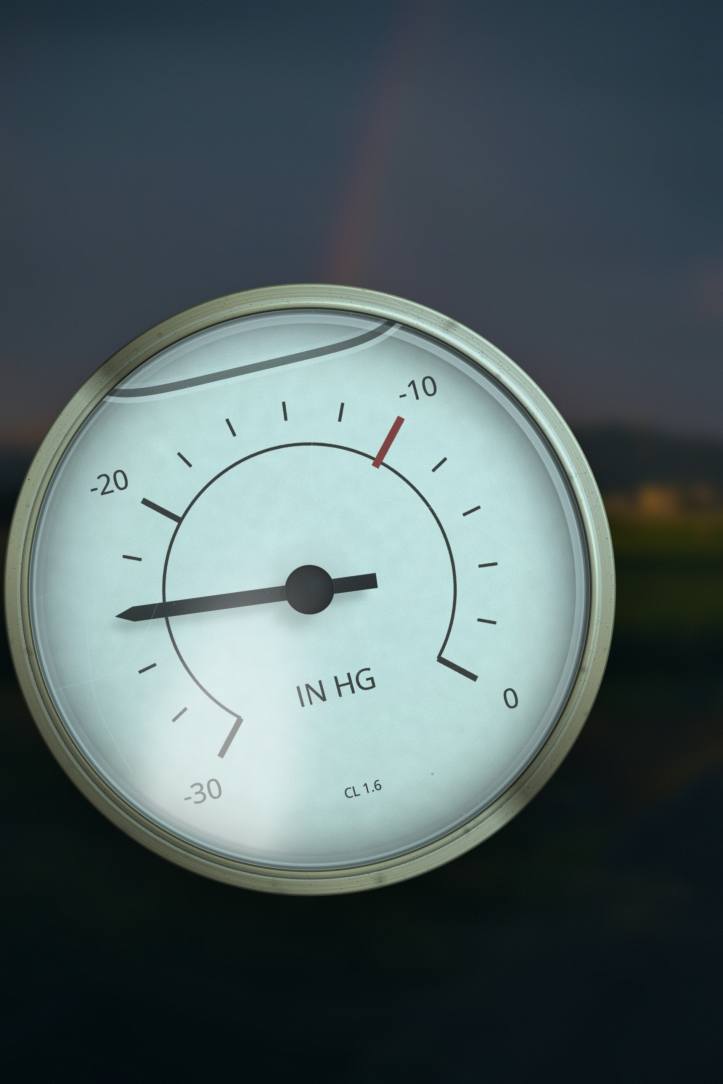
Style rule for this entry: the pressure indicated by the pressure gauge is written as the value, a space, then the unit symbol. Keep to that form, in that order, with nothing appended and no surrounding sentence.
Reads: -24 inHg
